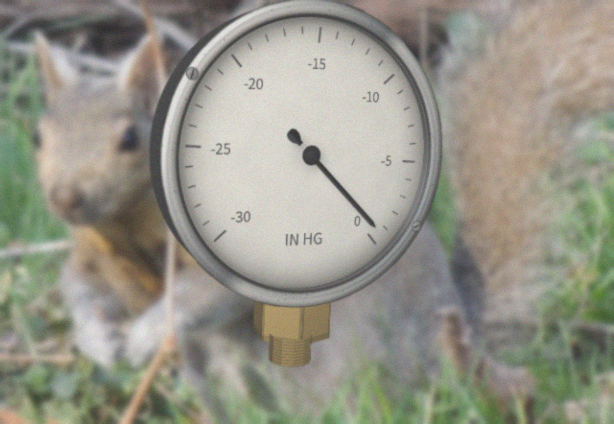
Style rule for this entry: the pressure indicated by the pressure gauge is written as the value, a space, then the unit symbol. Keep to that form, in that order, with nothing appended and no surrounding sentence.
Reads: -0.5 inHg
